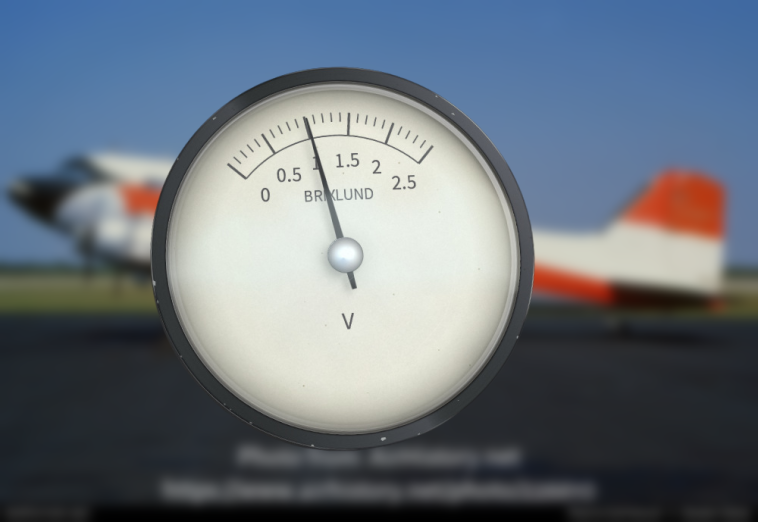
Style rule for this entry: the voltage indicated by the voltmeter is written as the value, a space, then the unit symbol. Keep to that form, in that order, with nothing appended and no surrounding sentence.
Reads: 1 V
